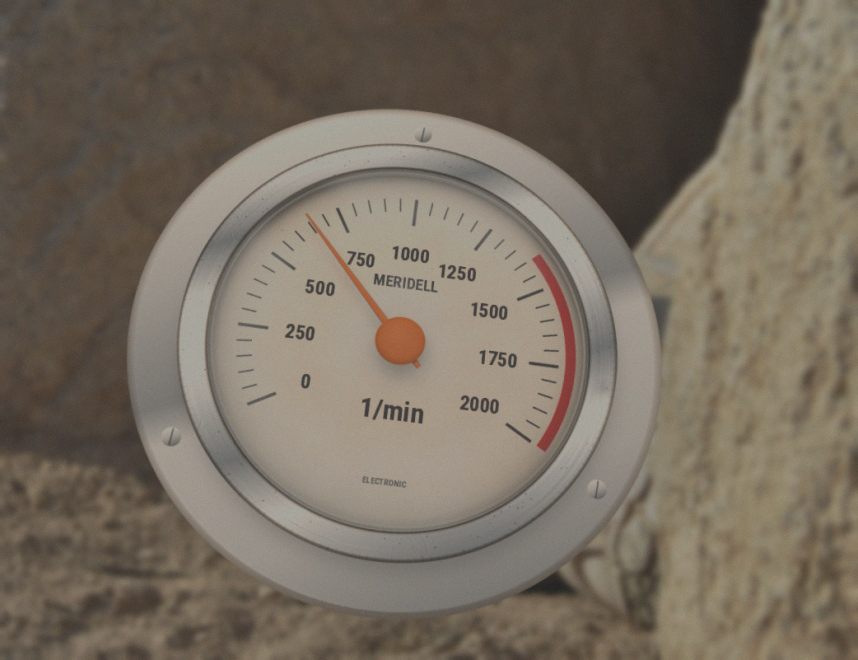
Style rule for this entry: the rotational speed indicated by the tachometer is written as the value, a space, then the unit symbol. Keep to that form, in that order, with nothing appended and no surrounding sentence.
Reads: 650 rpm
